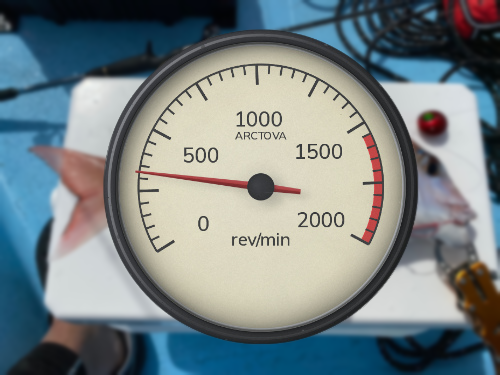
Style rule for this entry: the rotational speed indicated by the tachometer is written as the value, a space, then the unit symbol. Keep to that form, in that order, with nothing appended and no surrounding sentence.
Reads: 325 rpm
